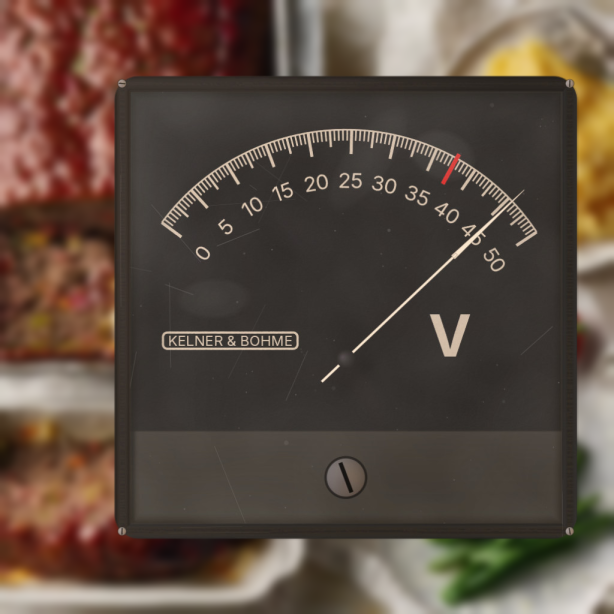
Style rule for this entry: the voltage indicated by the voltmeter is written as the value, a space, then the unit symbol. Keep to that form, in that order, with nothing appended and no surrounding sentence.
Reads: 45.5 V
